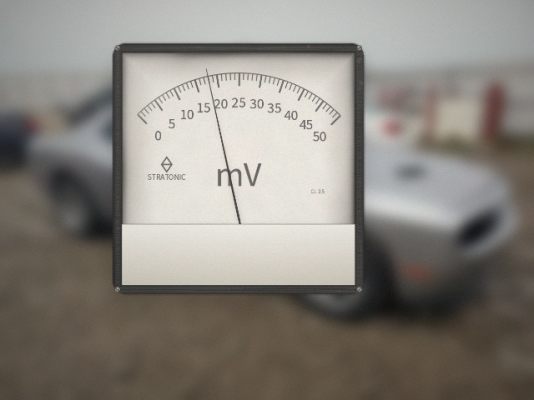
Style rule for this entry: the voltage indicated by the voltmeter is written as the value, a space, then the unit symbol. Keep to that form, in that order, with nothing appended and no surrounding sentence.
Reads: 18 mV
